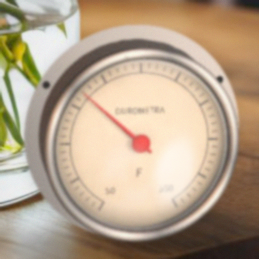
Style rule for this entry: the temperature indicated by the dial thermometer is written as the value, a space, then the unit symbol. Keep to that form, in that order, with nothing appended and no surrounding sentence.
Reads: 220 °F
